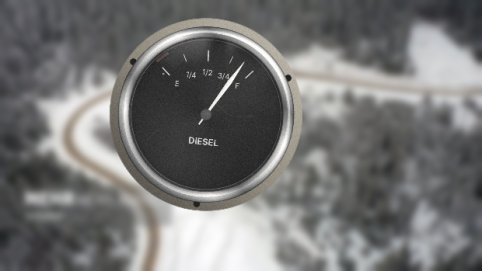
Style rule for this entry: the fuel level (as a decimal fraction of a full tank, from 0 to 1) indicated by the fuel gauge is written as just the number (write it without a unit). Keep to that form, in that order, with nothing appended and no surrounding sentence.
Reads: 0.875
